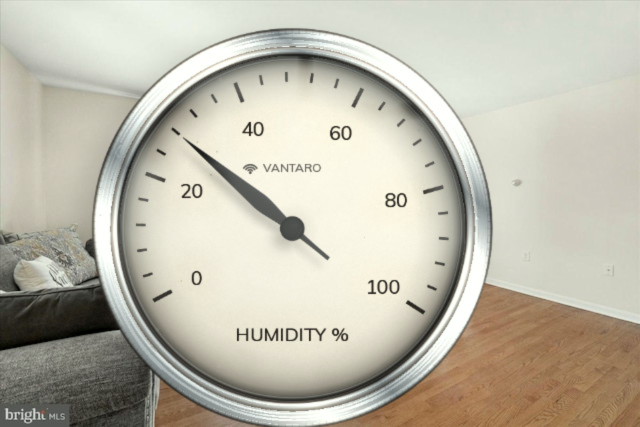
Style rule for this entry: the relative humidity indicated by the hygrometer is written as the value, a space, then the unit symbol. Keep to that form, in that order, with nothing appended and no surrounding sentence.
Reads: 28 %
